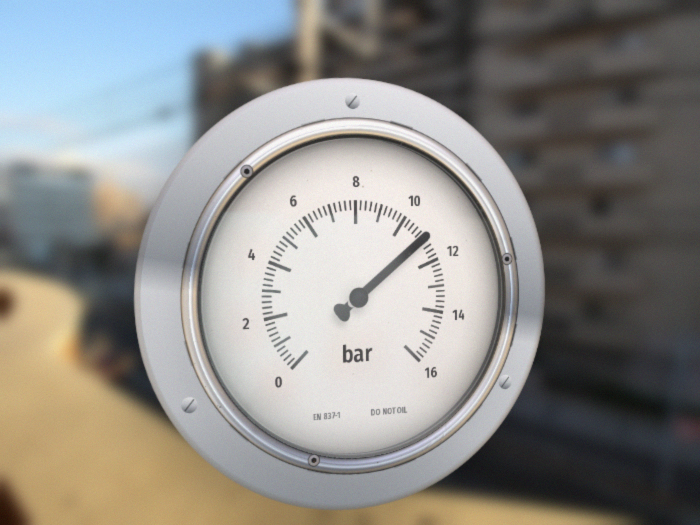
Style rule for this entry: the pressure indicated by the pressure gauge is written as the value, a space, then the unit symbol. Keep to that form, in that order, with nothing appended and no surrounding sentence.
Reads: 11 bar
